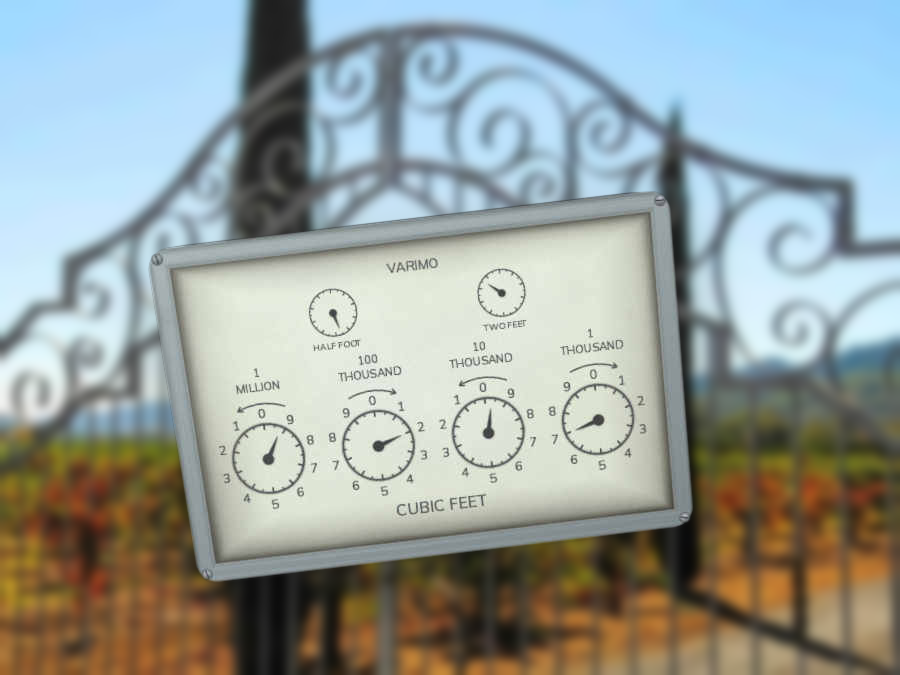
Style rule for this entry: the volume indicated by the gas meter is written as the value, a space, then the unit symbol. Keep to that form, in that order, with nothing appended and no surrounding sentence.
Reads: 919700 ft³
